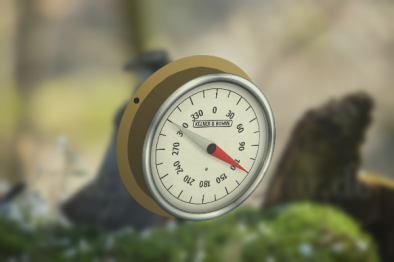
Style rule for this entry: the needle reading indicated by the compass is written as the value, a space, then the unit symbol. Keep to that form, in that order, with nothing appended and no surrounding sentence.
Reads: 120 °
